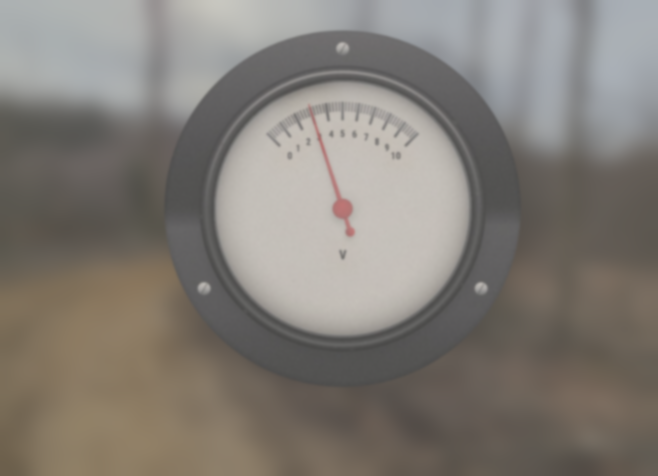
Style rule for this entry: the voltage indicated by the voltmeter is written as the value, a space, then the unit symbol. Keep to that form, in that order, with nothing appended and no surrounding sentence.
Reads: 3 V
